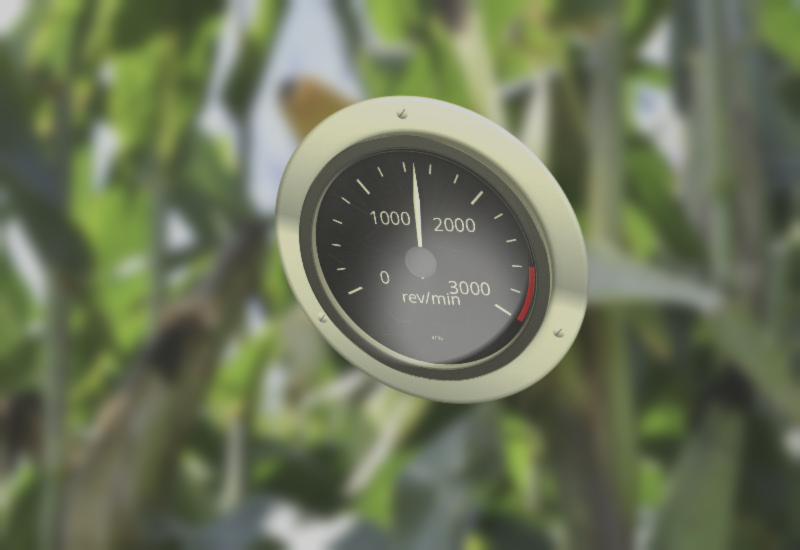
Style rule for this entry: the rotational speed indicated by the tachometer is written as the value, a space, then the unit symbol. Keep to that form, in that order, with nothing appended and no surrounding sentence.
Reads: 1500 rpm
